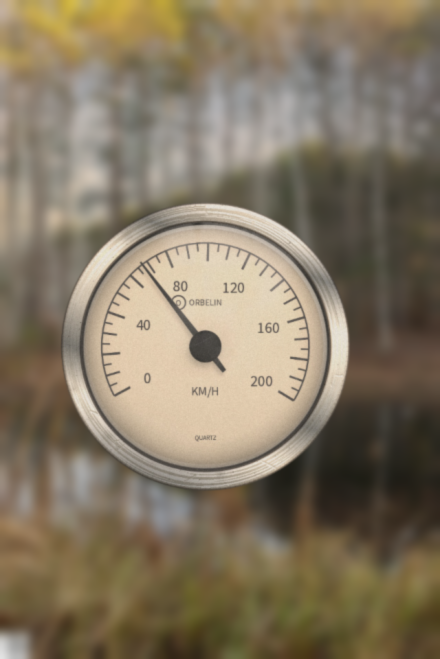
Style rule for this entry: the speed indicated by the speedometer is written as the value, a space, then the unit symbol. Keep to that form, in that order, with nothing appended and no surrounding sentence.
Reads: 67.5 km/h
